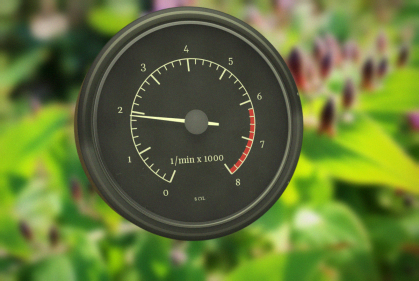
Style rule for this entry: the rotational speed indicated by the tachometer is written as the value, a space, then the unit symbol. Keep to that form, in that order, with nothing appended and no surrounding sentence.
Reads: 1900 rpm
